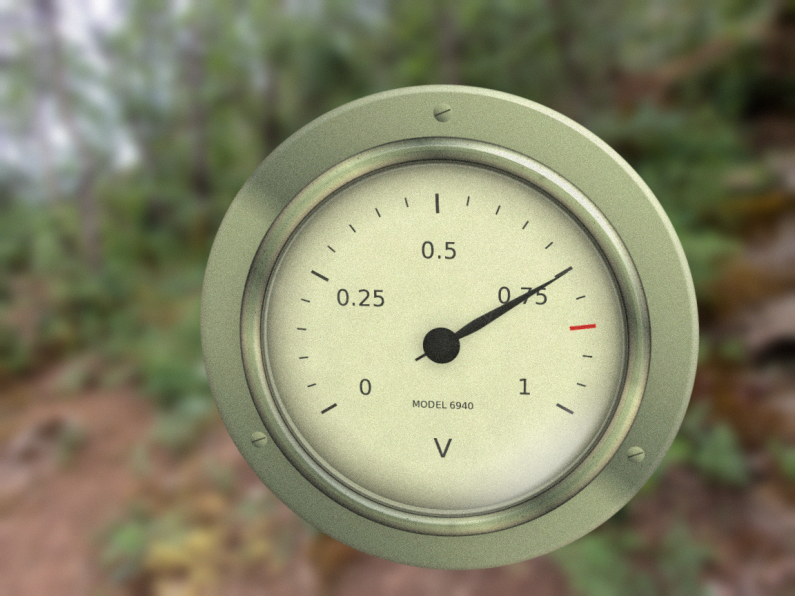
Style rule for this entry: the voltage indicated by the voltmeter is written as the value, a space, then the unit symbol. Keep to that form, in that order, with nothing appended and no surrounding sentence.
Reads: 0.75 V
